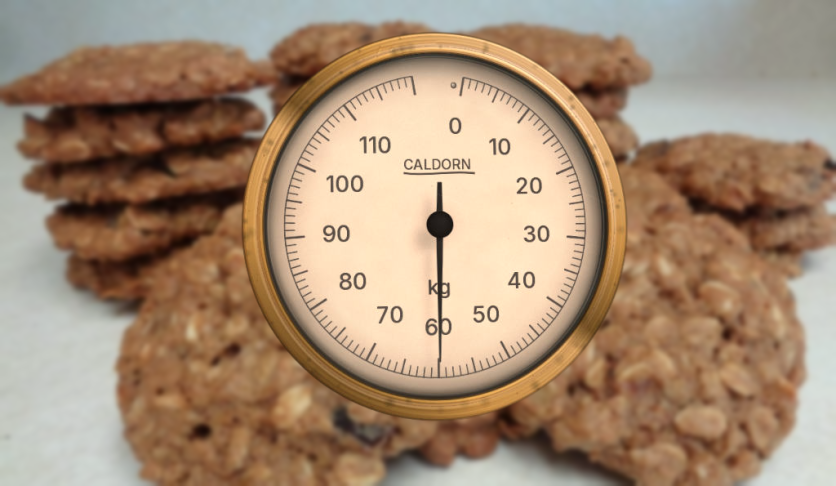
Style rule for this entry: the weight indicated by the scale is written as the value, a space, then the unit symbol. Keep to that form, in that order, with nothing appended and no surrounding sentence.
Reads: 60 kg
